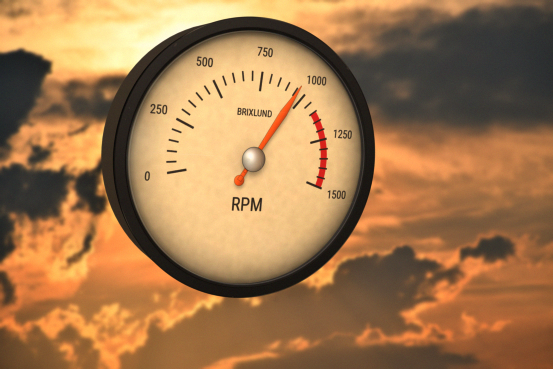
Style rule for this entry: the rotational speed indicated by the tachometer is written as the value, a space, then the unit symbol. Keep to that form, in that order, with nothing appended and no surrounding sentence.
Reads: 950 rpm
